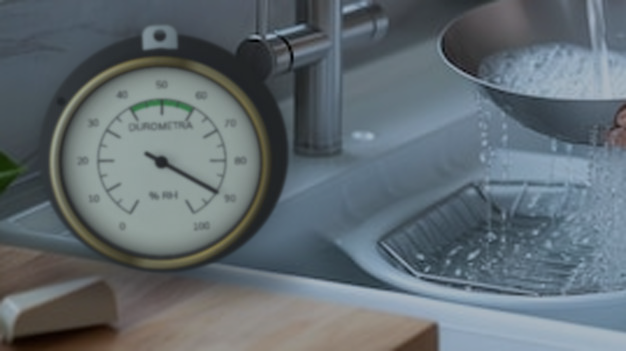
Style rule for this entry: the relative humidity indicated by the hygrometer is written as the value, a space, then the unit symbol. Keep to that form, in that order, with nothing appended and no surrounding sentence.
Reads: 90 %
